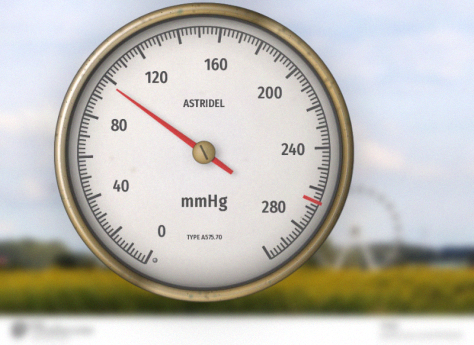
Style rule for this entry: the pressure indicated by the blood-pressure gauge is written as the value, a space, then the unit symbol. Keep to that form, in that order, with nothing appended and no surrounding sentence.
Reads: 98 mmHg
